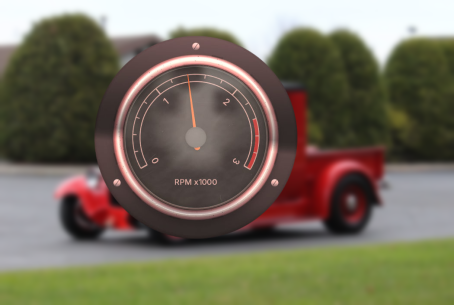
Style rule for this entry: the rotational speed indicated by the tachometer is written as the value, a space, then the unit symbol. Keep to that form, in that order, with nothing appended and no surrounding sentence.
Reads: 1400 rpm
